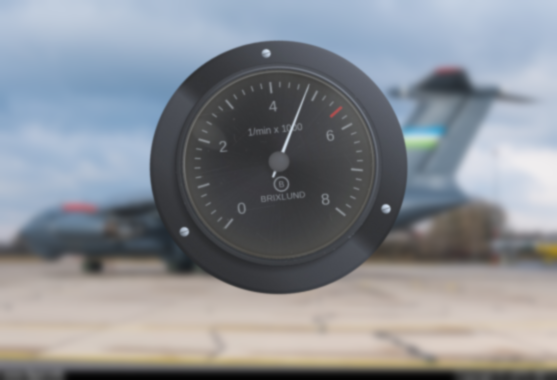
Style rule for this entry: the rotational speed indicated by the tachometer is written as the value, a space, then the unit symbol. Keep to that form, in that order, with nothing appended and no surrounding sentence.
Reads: 4800 rpm
